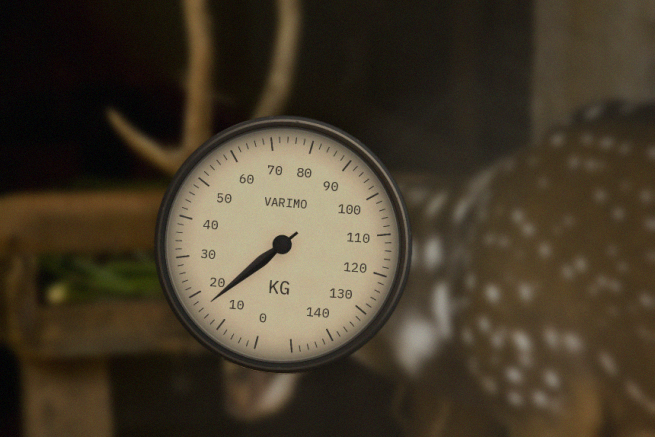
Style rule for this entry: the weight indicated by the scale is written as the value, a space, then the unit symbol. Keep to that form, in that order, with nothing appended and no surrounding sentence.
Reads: 16 kg
